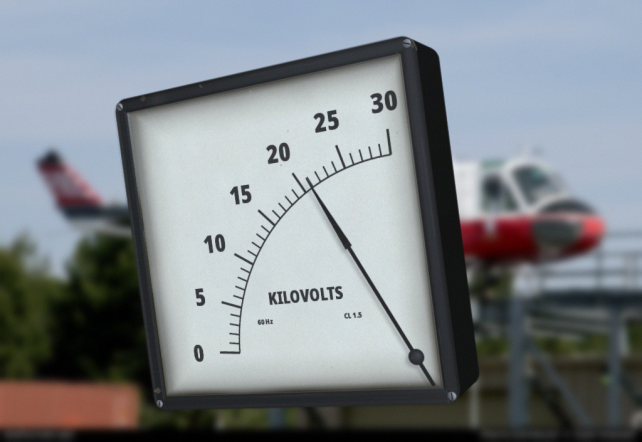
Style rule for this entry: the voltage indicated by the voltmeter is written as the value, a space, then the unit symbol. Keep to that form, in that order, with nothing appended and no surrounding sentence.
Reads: 21 kV
